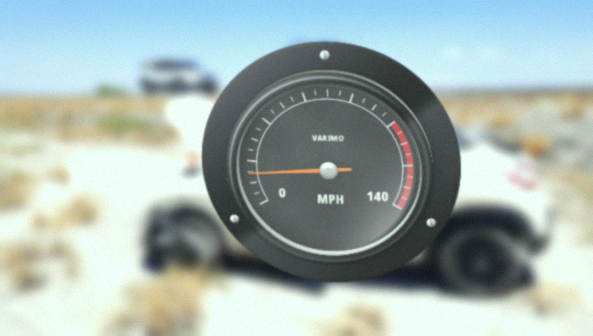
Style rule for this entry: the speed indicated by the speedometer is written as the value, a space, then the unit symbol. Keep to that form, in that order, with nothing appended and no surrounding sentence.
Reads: 15 mph
